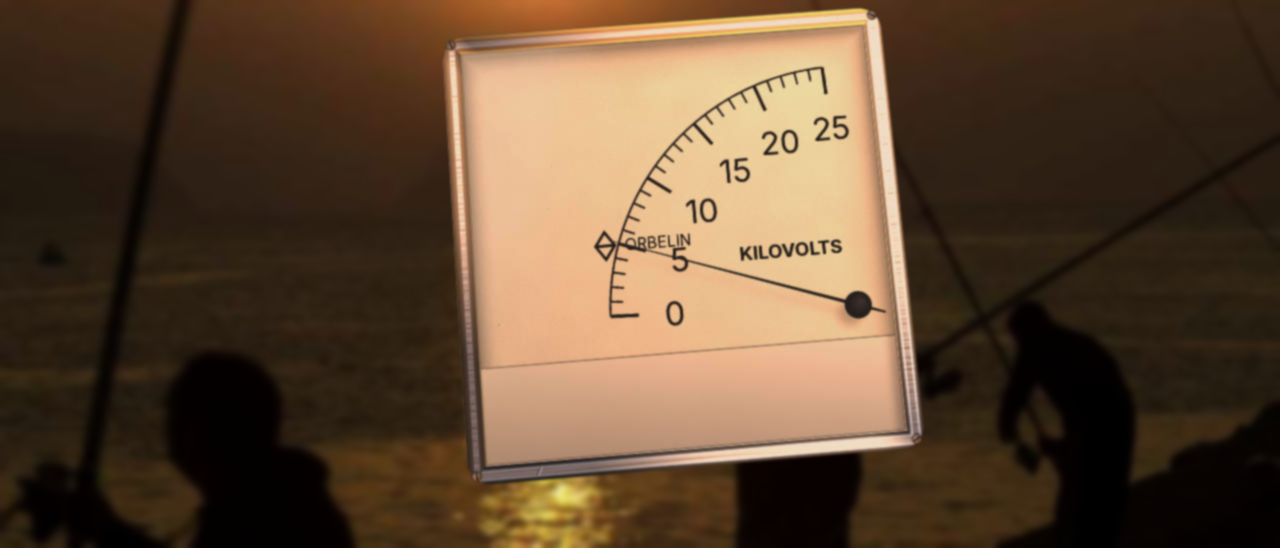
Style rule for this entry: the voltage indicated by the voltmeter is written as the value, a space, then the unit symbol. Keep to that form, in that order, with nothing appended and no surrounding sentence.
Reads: 5 kV
